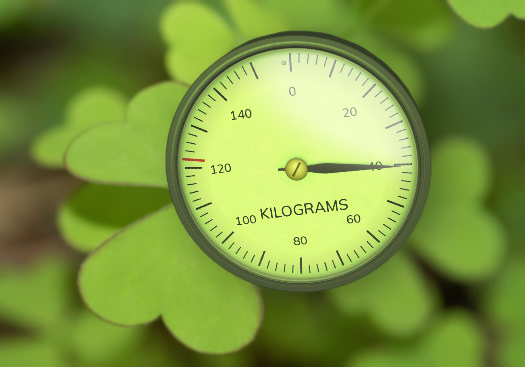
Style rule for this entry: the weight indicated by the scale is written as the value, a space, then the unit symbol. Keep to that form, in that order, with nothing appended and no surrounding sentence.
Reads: 40 kg
